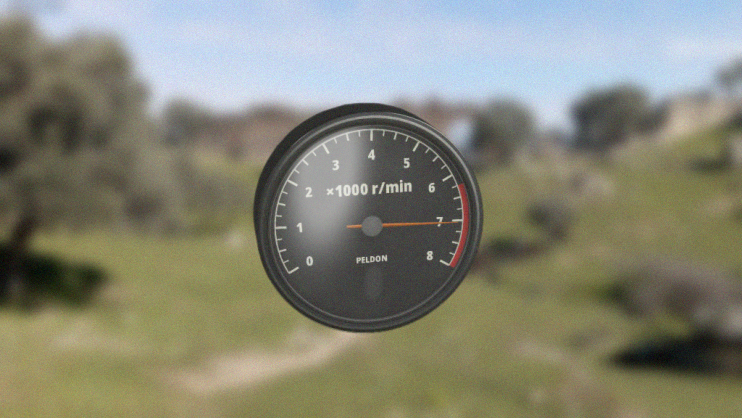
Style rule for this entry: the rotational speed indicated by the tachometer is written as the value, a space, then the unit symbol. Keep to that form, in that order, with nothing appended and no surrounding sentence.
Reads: 7000 rpm
